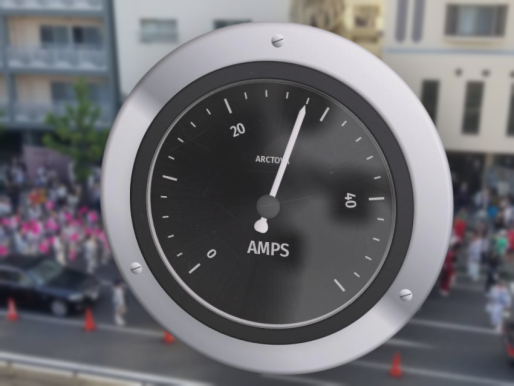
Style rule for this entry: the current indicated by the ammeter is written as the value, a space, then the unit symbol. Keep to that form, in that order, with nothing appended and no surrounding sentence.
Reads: 28 A
